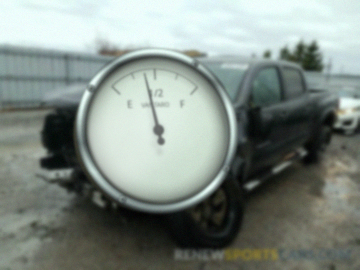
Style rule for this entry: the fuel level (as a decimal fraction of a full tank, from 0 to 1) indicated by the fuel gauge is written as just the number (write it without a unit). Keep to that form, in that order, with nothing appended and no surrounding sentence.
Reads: 0.375
